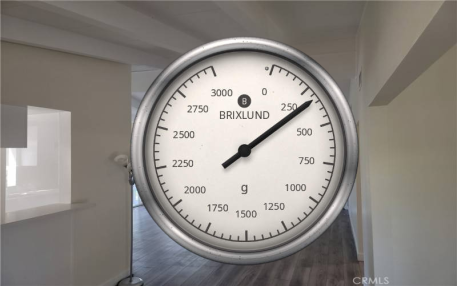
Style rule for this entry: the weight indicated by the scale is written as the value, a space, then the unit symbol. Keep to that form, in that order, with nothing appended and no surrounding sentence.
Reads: 325 g
